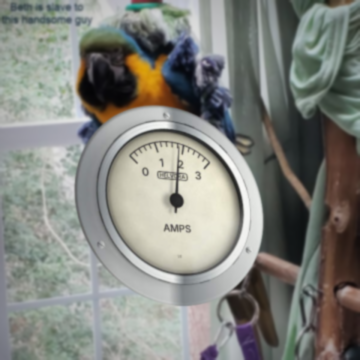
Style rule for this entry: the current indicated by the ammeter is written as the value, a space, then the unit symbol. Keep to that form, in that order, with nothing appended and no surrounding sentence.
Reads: 1.8 A
